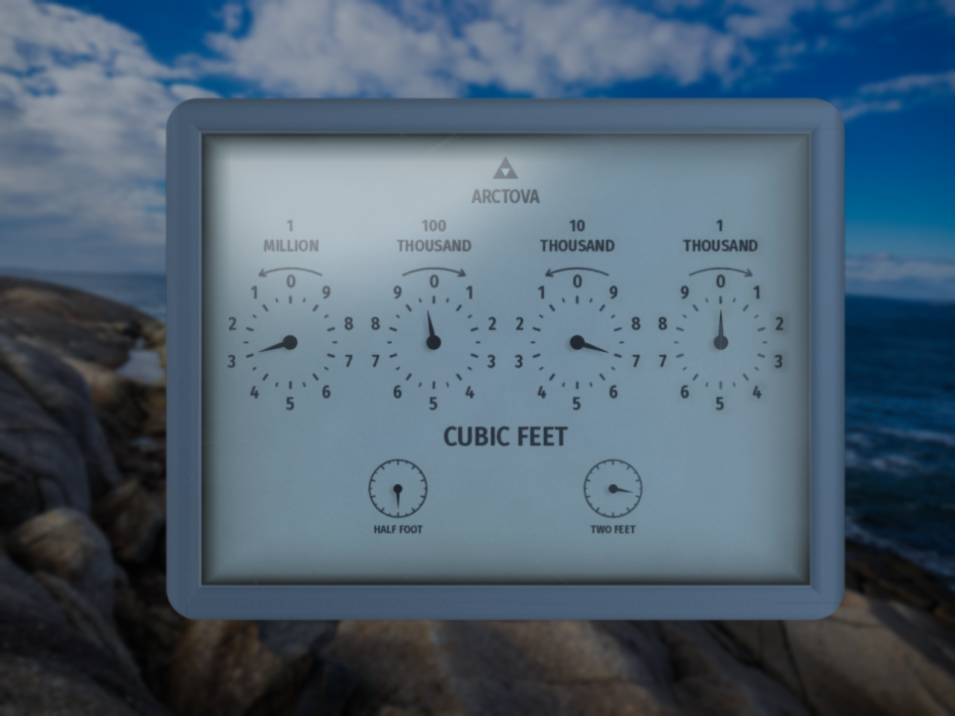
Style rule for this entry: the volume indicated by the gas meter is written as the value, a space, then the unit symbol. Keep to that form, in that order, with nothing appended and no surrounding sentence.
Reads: 297000 ft³
